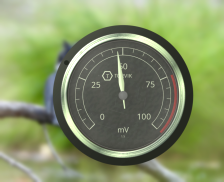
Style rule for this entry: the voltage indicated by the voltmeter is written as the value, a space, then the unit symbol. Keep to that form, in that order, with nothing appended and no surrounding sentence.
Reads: 47.5 mV
